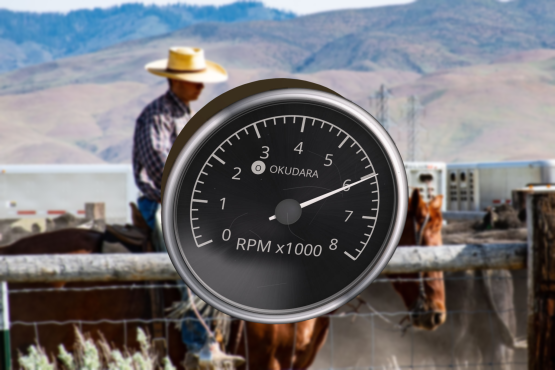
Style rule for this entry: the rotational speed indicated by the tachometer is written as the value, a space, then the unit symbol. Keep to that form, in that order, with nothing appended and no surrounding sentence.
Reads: 6000 rpm
